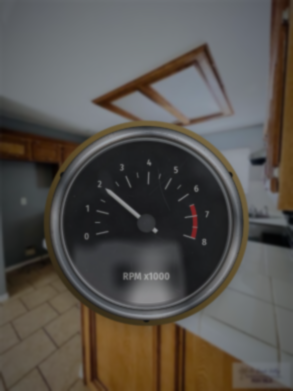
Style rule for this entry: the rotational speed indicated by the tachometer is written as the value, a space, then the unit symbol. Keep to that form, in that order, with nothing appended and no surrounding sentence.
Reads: 2000 rpm
